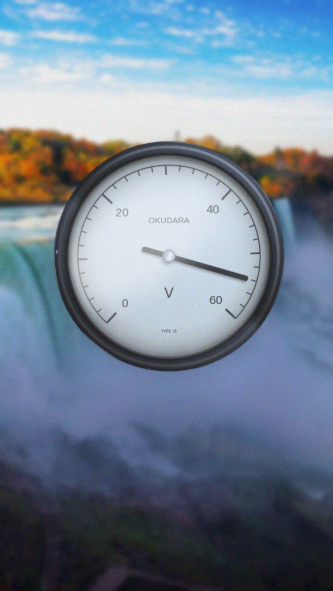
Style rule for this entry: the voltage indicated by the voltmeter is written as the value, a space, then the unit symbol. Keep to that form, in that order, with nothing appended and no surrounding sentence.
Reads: 54 V
